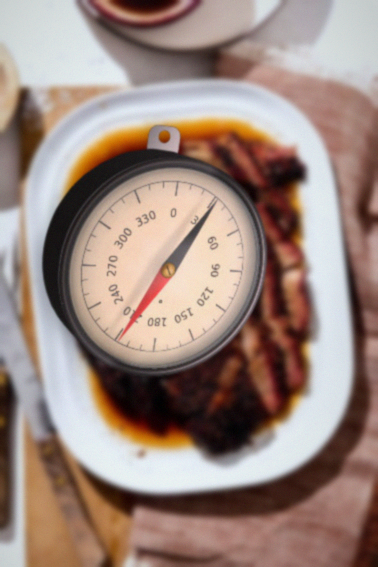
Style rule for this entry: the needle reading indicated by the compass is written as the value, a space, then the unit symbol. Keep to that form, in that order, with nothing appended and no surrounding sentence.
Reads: 210 °
